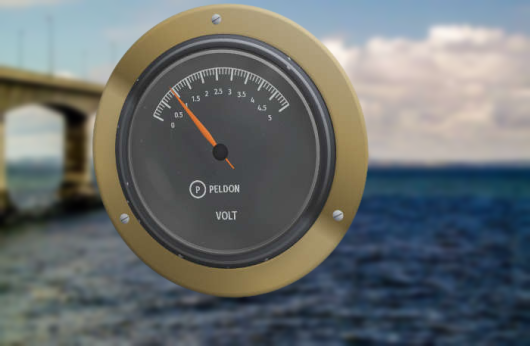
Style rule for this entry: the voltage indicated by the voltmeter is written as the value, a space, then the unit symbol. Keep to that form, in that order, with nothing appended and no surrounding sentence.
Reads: 1 V
